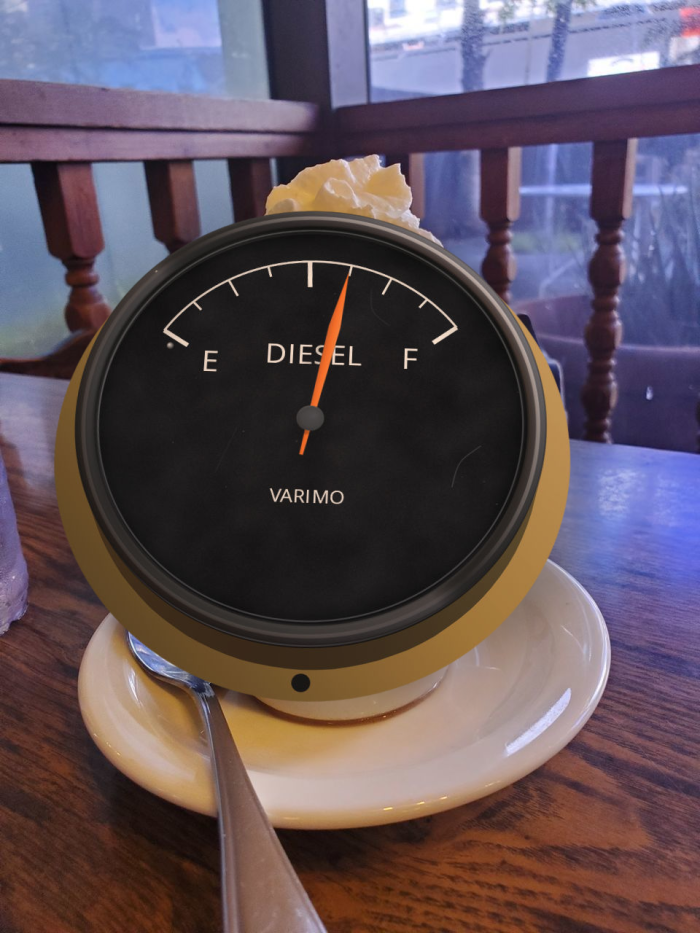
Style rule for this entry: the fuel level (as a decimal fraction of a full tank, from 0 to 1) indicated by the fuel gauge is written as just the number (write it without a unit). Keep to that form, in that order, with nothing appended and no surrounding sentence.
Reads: 0.625
